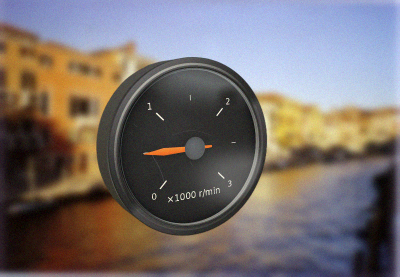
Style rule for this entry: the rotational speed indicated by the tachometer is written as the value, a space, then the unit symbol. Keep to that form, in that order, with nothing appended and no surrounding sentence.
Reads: 500 rpm
